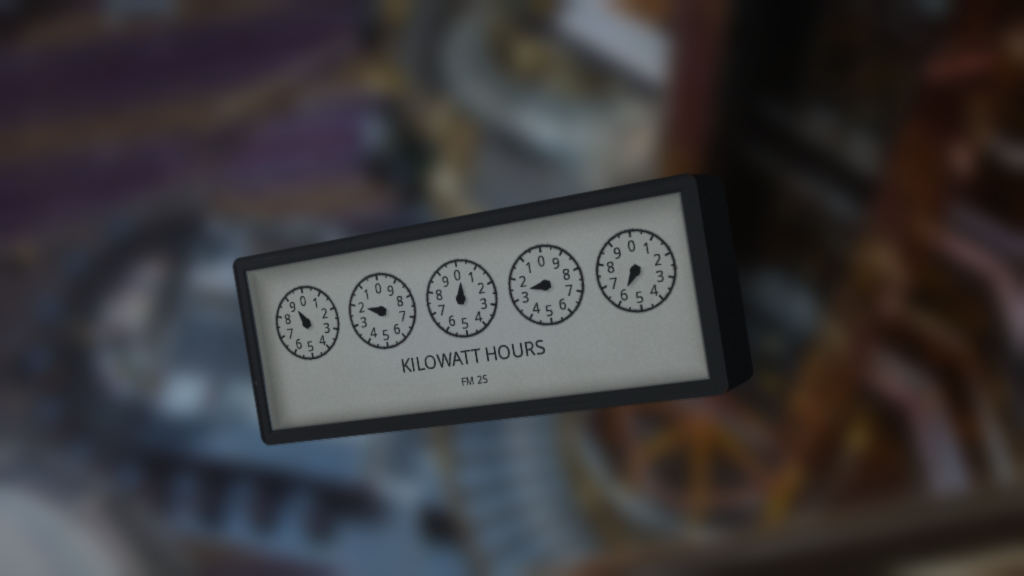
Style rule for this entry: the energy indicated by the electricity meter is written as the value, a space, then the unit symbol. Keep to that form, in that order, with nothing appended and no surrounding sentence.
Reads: 92026 kWh
